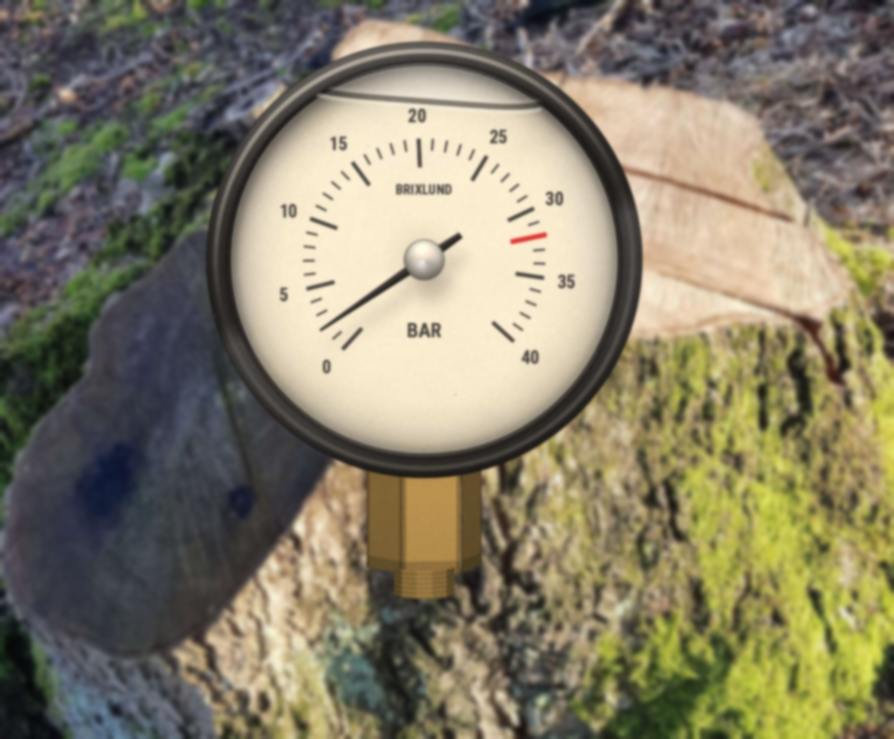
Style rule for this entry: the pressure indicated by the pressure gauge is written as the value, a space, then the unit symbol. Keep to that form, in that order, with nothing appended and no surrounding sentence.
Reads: 2 bar
